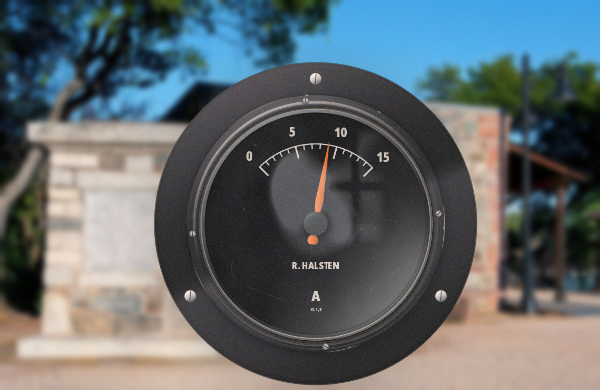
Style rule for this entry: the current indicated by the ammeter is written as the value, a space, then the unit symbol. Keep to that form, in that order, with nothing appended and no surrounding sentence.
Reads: 9 A
